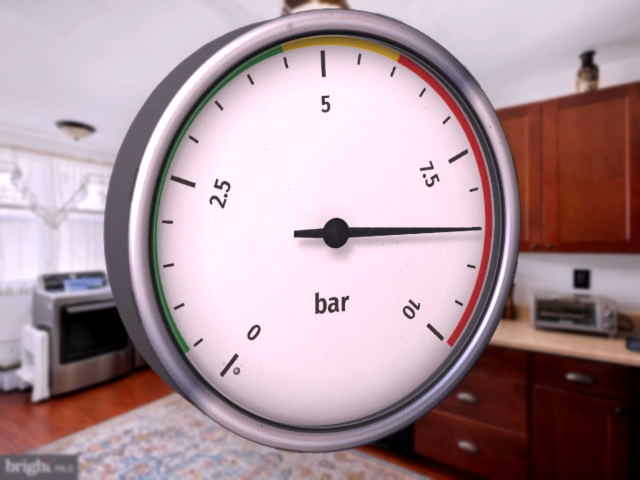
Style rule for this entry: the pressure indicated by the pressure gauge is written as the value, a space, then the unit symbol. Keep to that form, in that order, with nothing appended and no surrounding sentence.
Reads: 8.5 bar
